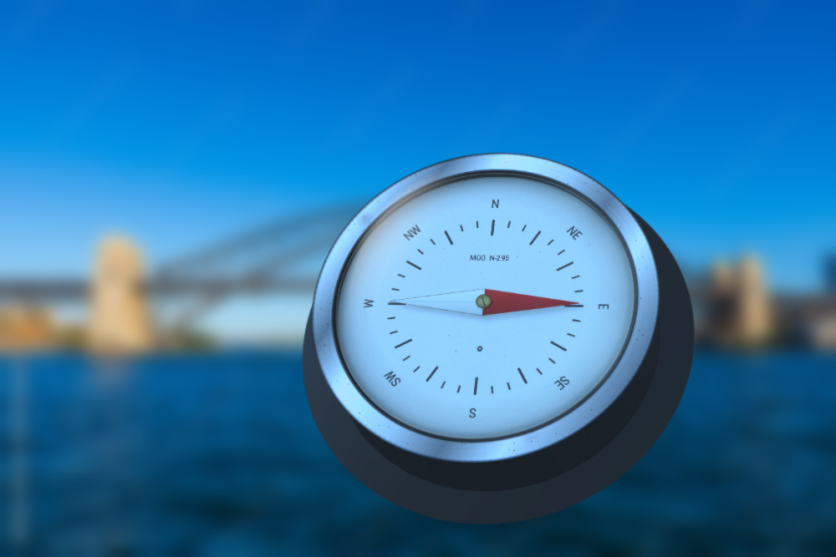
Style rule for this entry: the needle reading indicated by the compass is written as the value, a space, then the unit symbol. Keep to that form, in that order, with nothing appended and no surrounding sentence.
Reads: 90 °
